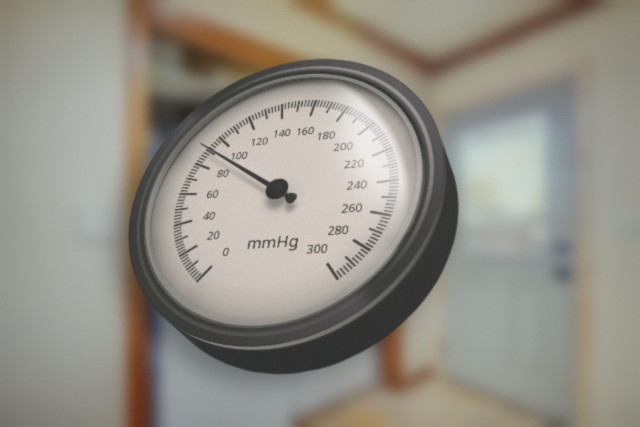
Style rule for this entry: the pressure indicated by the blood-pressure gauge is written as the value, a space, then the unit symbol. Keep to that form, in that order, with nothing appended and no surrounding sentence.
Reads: 90 mmHg
